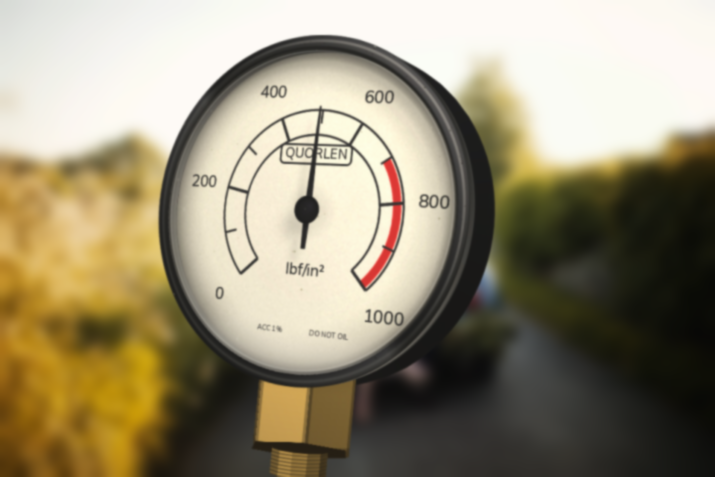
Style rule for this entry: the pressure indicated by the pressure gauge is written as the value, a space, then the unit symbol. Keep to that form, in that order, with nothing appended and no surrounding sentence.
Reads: 500 psi
